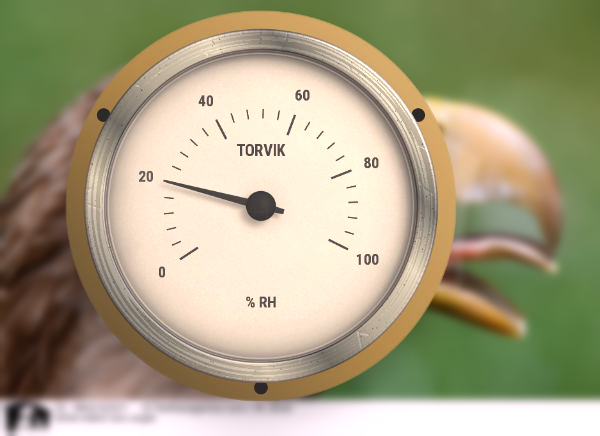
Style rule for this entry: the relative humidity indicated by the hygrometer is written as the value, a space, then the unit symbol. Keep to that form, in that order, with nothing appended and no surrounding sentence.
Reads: 20 %
